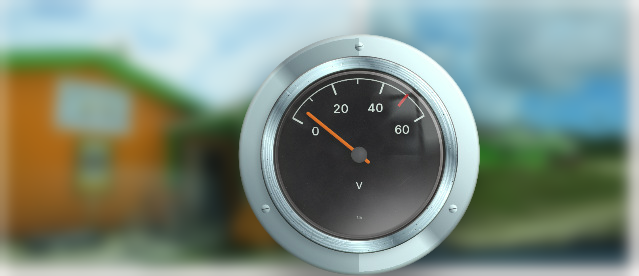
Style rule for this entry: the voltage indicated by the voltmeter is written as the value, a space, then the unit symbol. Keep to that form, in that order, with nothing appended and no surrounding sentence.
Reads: 5 V
